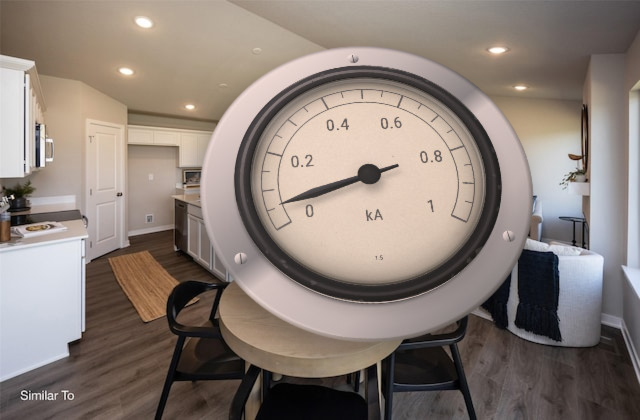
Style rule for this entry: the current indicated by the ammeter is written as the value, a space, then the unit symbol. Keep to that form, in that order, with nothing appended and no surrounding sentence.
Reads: 0.05 kA
